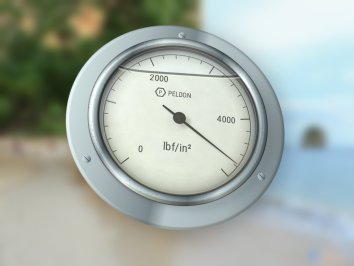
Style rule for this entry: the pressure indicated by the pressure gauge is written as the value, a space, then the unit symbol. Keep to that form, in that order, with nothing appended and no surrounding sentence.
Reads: 4800 psi
